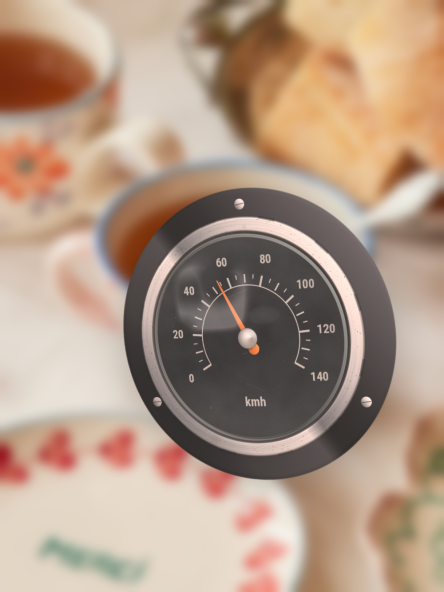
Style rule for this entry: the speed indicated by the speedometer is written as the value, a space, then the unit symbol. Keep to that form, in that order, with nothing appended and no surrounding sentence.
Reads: 55 km/h
